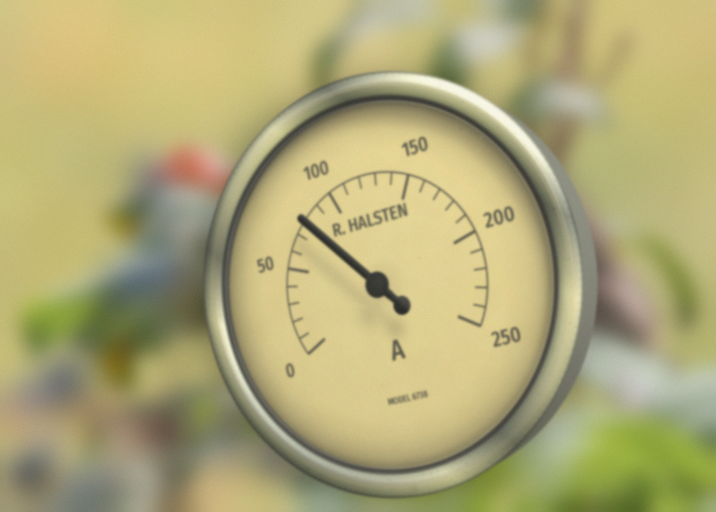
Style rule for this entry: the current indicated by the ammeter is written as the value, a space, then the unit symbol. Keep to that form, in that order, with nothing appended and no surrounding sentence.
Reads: 80 A
